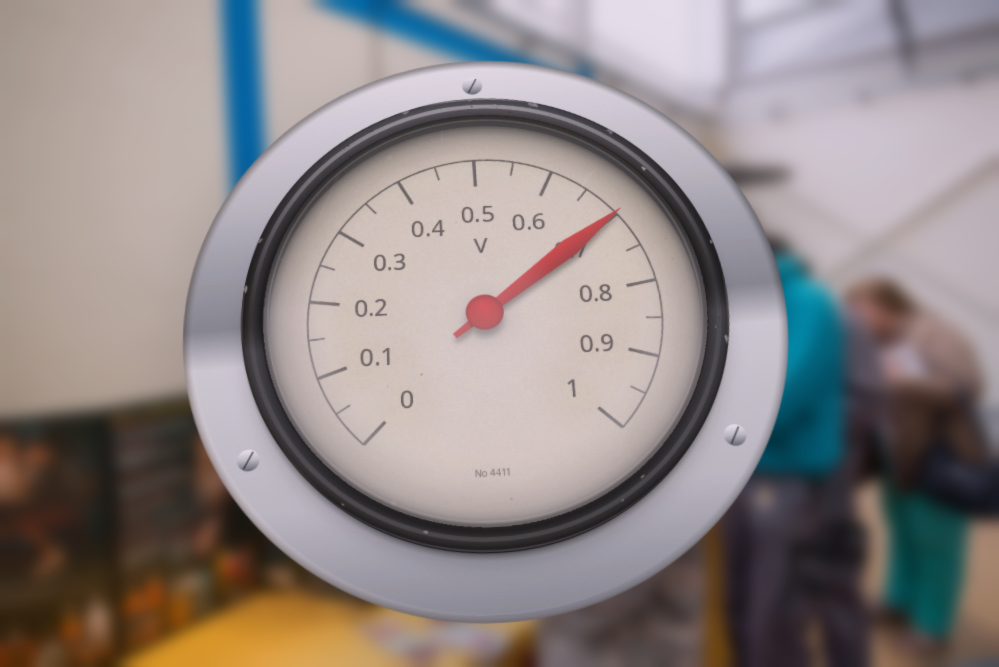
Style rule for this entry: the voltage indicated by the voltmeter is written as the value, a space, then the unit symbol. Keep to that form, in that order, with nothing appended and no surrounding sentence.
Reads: 0.7 V
